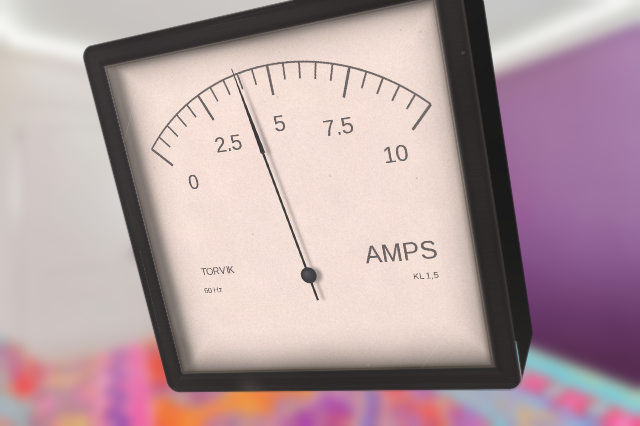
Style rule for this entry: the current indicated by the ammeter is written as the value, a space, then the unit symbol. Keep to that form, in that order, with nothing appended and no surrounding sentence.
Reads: 4 A
